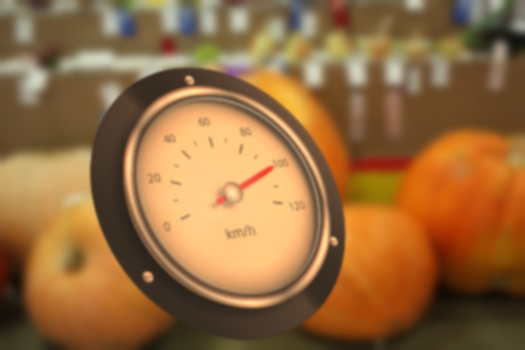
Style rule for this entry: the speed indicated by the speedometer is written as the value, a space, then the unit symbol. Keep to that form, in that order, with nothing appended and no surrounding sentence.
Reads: 100 km/h
